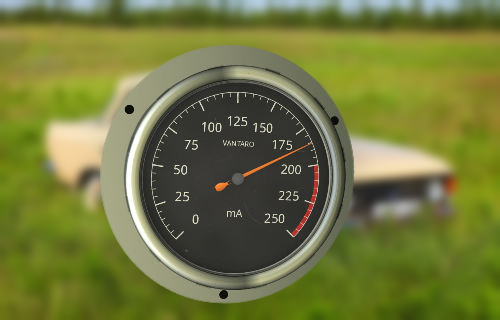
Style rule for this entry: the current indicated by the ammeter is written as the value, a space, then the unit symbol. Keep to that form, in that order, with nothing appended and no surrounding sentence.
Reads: 185 mA
